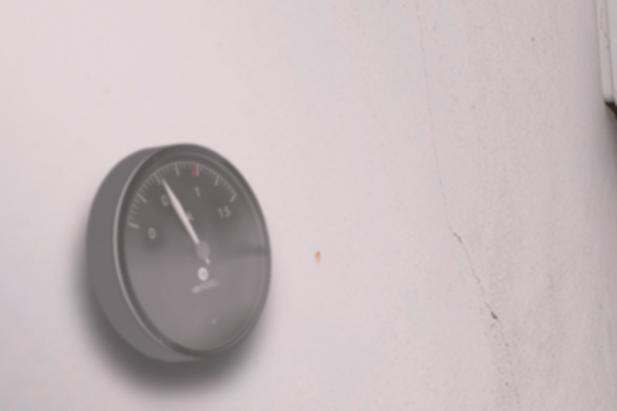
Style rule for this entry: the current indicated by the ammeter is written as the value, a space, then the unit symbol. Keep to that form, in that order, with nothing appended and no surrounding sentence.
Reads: 0.5 A
